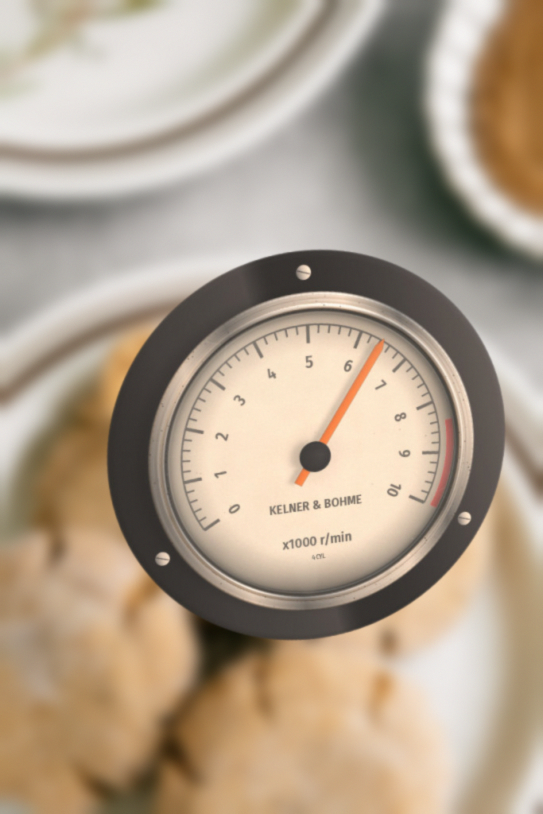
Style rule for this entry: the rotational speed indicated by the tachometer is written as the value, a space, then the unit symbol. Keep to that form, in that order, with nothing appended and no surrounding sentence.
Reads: 6400 rpm
